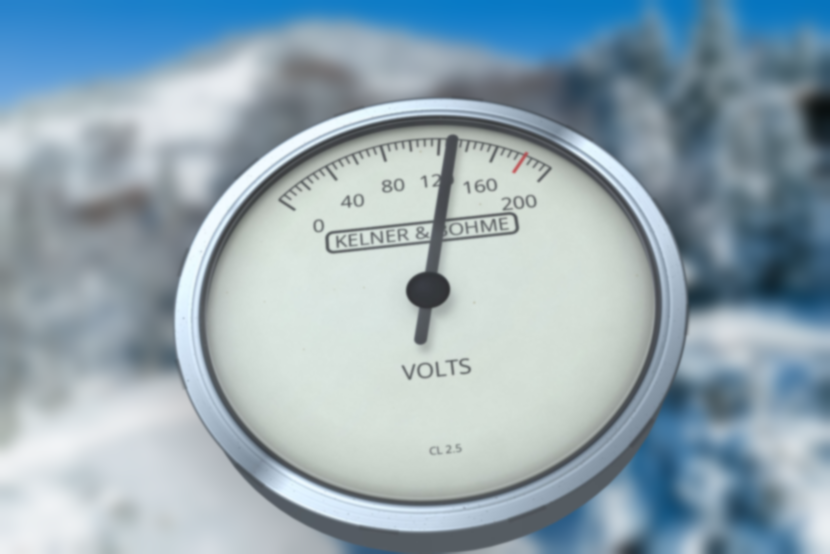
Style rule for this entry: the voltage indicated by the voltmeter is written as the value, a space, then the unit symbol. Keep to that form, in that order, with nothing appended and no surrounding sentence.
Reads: 130 V
